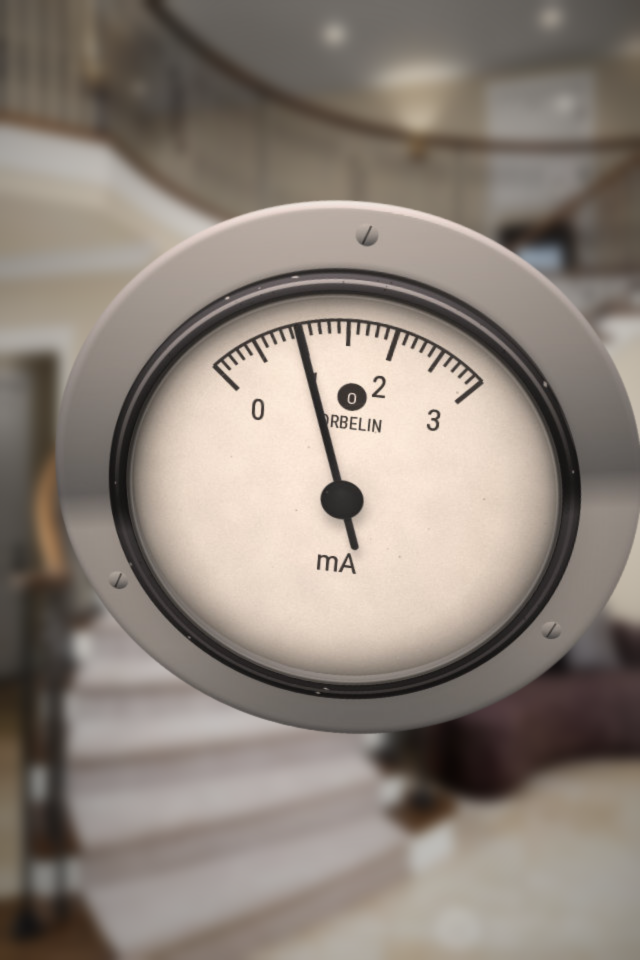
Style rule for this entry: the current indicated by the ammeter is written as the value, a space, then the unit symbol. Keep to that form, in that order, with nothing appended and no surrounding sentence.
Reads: 1 mA
